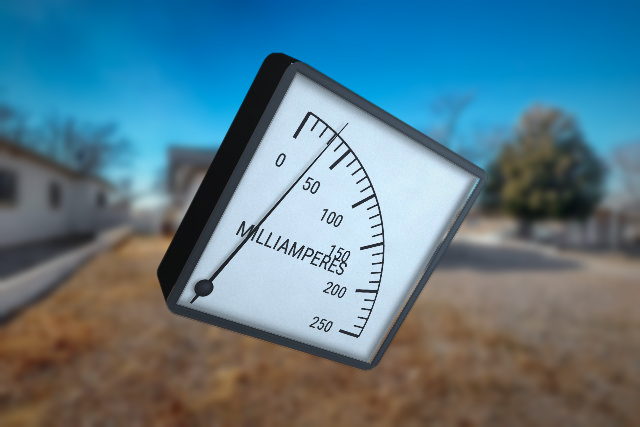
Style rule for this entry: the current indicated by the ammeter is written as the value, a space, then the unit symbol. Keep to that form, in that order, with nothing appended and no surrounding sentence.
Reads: 30 mA
